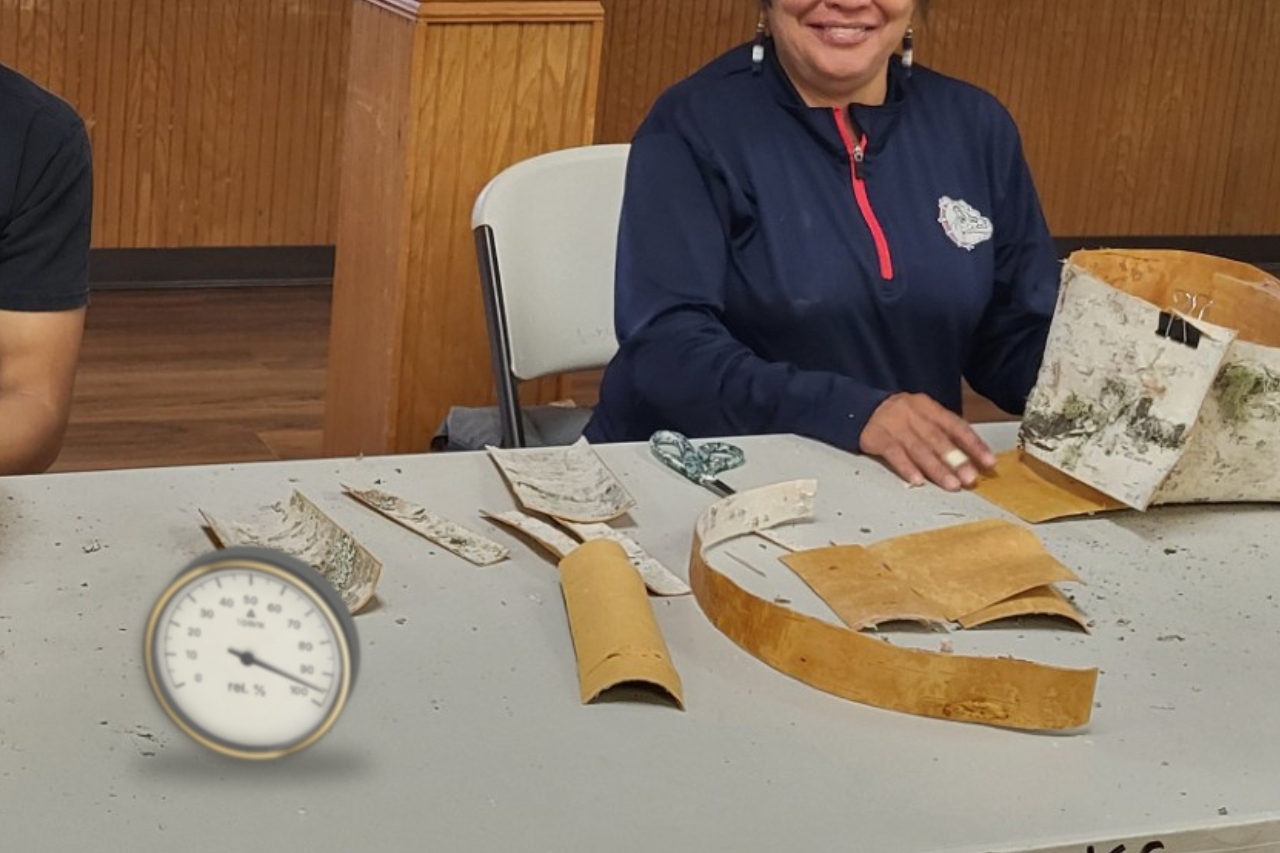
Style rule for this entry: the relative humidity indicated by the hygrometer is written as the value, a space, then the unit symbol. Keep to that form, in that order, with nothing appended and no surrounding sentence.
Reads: 95 %
